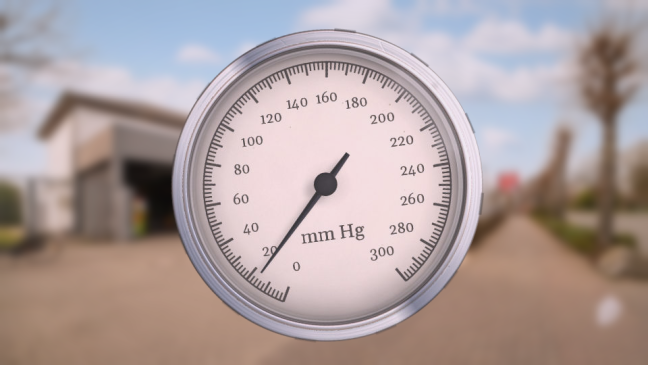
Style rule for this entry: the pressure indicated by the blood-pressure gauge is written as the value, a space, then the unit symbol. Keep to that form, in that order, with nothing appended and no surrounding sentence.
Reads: 16 mmHg
